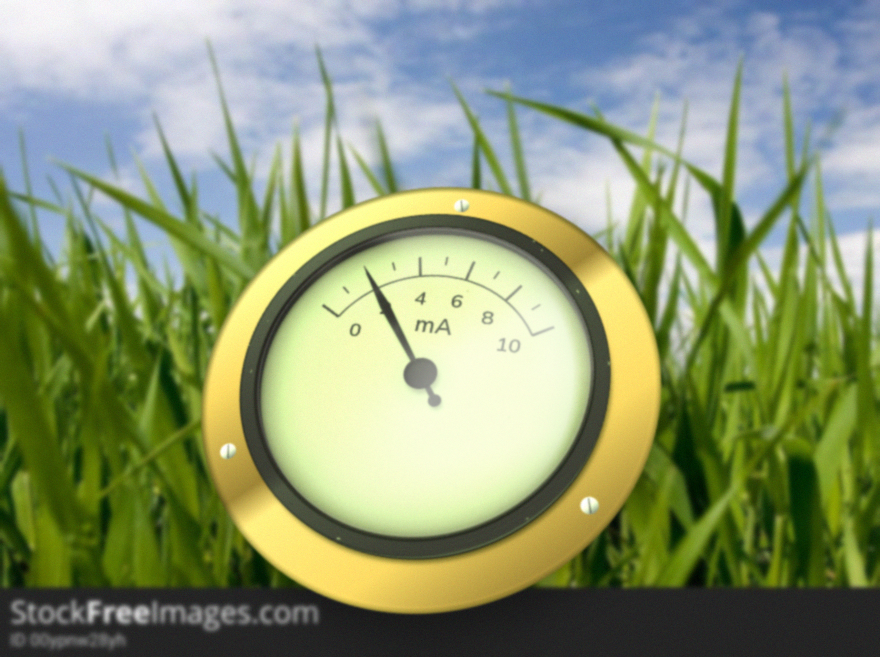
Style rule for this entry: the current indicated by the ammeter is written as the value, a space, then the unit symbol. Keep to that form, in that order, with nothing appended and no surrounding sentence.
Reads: 2 mA
